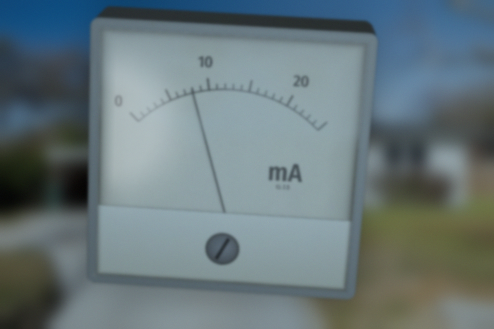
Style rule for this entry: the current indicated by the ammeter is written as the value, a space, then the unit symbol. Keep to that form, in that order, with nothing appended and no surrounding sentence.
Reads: 8 mA
